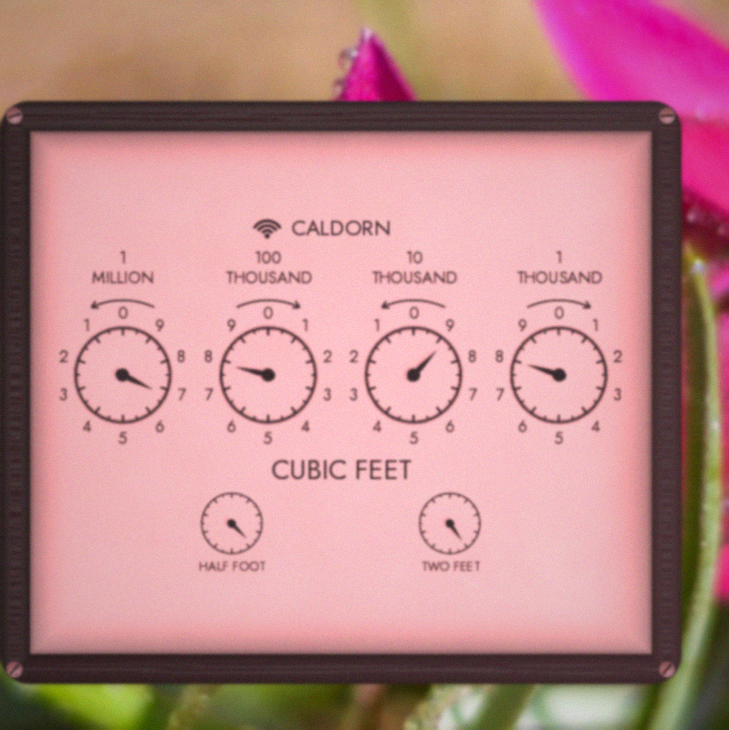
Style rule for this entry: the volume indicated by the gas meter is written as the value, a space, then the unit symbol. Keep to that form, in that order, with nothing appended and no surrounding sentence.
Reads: 678800 ft³
